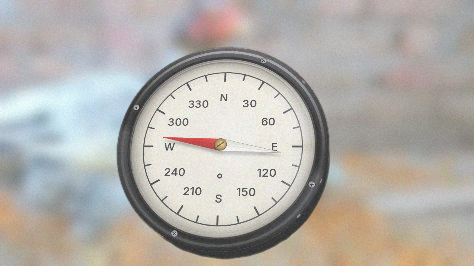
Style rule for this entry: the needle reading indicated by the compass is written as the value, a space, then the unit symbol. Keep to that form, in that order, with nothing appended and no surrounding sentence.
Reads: 277.5 °
